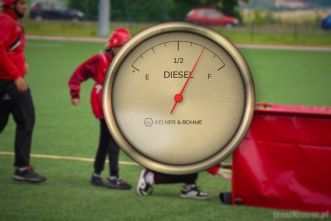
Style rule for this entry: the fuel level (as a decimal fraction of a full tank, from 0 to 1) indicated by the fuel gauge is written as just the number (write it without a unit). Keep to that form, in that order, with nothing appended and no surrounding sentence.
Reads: 0.75
